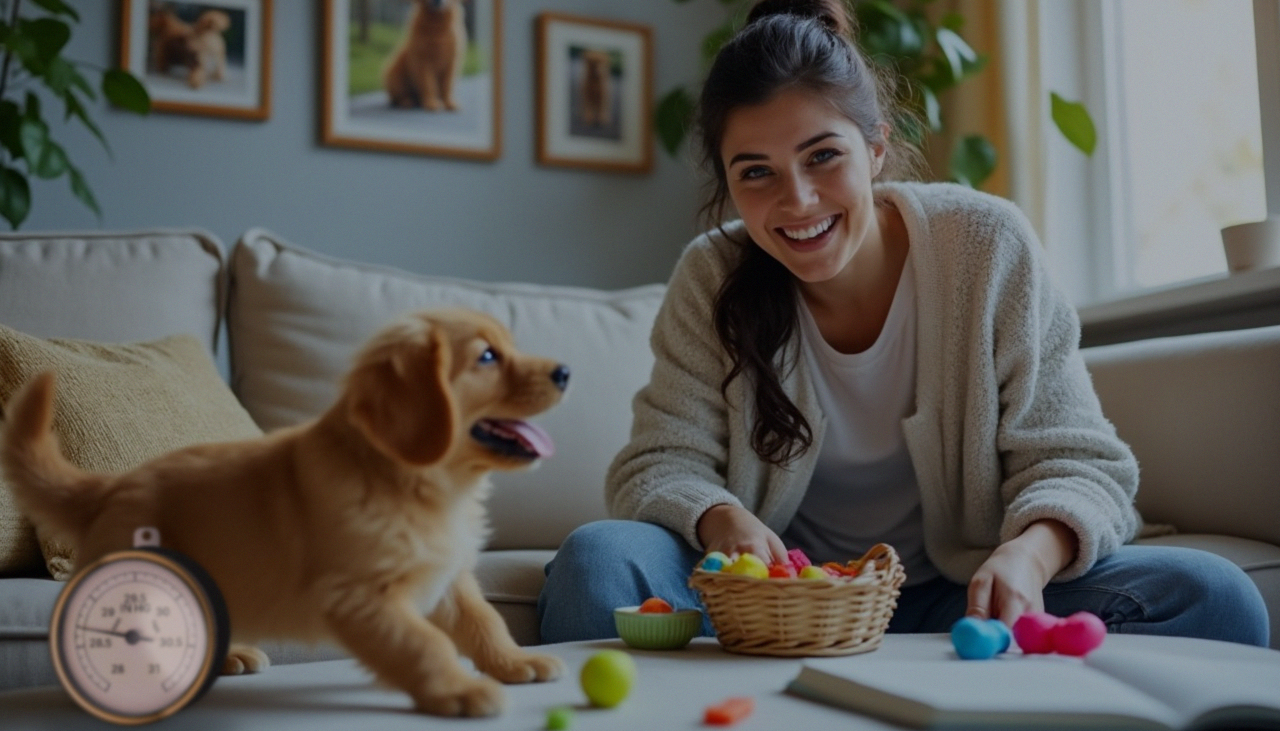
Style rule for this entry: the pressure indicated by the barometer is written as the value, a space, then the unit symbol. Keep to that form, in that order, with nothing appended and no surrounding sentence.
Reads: 28.7 inHg
